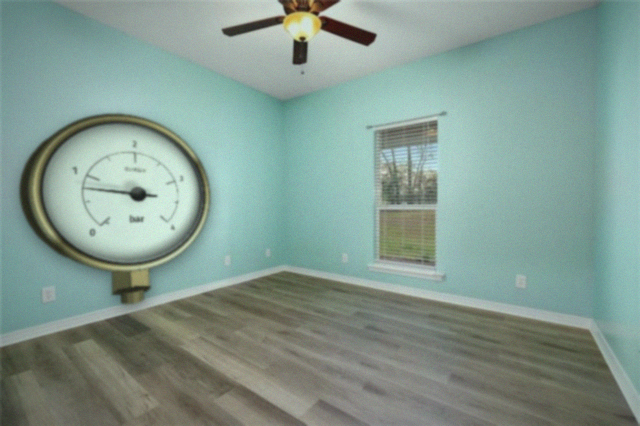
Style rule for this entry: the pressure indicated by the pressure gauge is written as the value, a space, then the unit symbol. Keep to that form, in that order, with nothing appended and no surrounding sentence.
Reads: 0.75 bar
